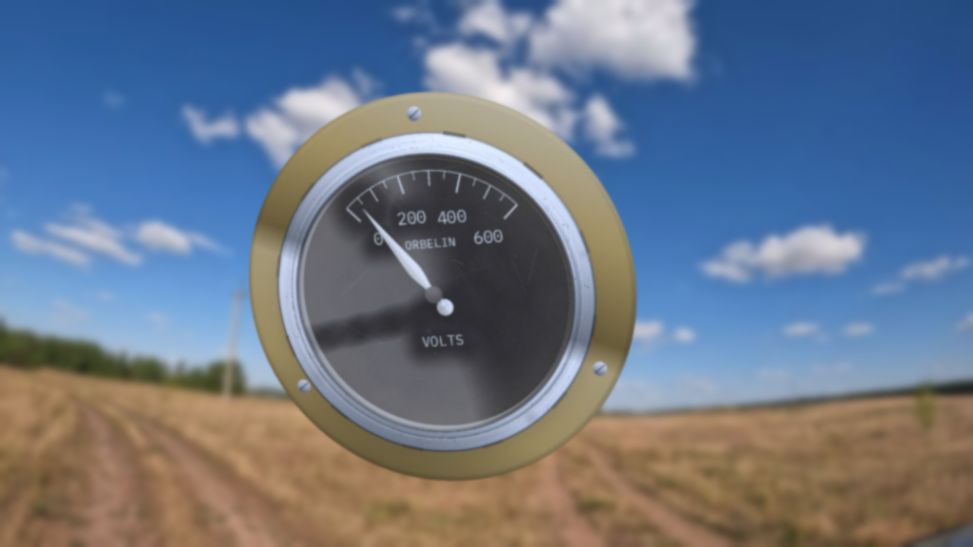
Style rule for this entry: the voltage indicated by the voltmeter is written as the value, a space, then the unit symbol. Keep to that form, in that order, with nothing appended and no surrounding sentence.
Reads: 50 V
